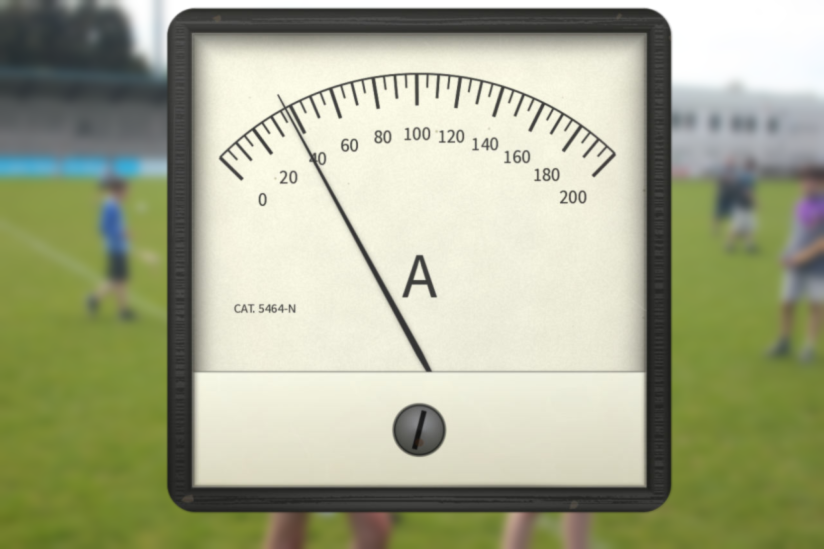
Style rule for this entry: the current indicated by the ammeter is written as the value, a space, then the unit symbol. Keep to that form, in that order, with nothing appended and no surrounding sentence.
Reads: 37.5 A
